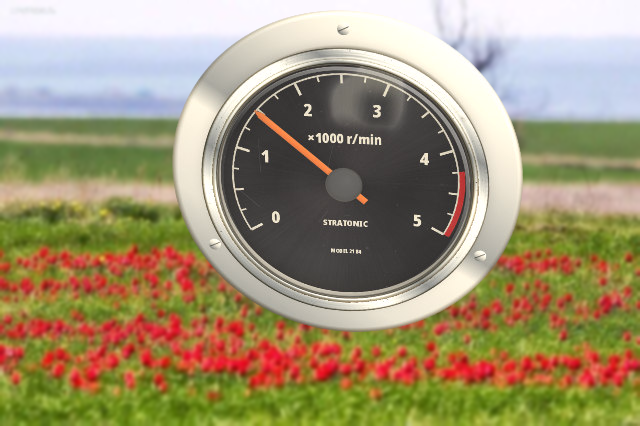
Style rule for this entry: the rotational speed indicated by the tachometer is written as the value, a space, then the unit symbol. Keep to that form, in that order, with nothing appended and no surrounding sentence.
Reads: 1500 rpm
